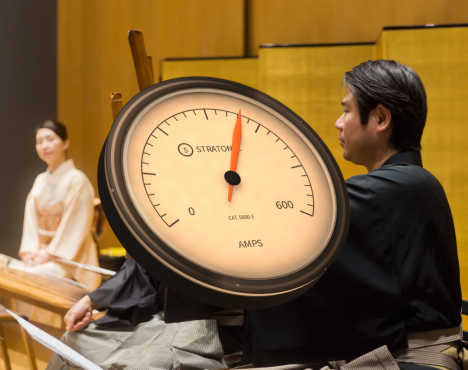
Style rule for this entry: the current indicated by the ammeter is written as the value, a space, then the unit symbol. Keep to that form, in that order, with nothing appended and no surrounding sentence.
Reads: 360 A
